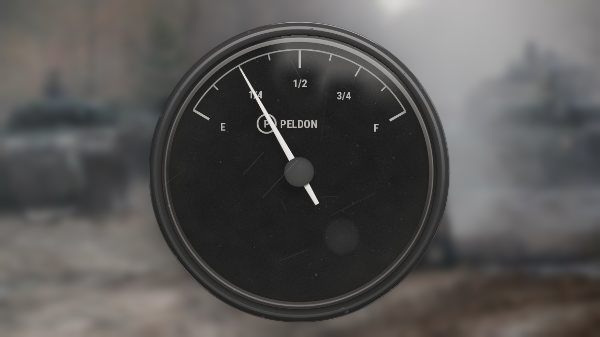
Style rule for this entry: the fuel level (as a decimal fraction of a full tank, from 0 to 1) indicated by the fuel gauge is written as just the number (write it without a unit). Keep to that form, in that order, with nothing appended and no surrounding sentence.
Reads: 0.25
